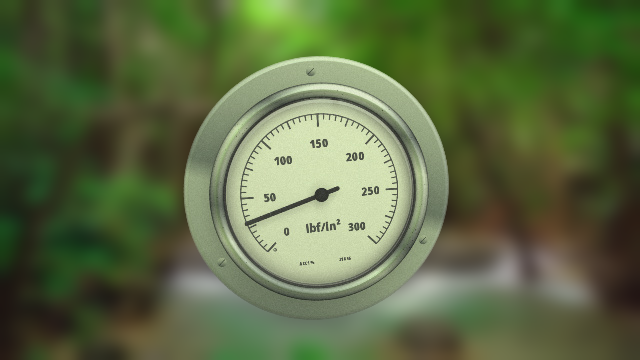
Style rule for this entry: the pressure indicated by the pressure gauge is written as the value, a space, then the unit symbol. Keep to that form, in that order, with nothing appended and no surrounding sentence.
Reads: 30 psi
